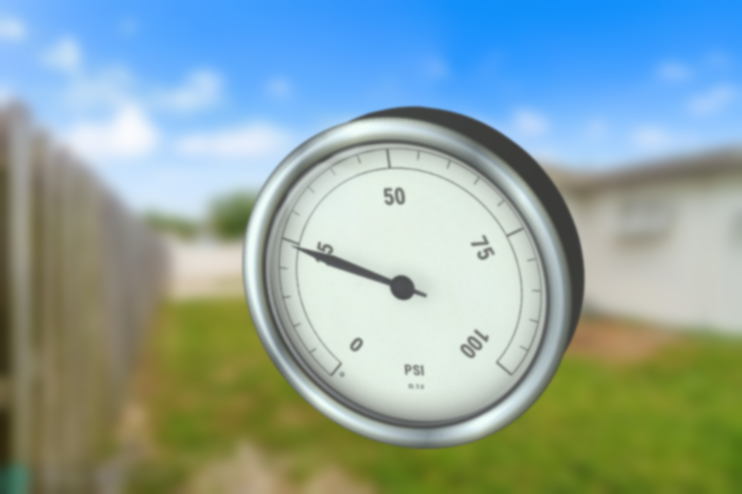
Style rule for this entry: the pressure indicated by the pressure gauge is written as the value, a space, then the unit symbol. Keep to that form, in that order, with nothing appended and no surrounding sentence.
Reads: 25 psi
